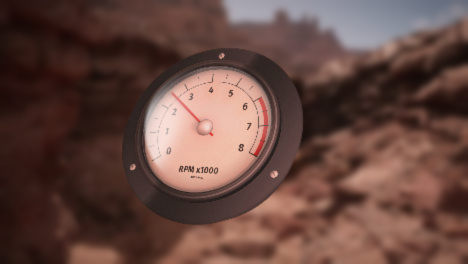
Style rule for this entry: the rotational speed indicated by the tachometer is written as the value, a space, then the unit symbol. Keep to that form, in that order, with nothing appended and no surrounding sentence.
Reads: 2500 rpm
